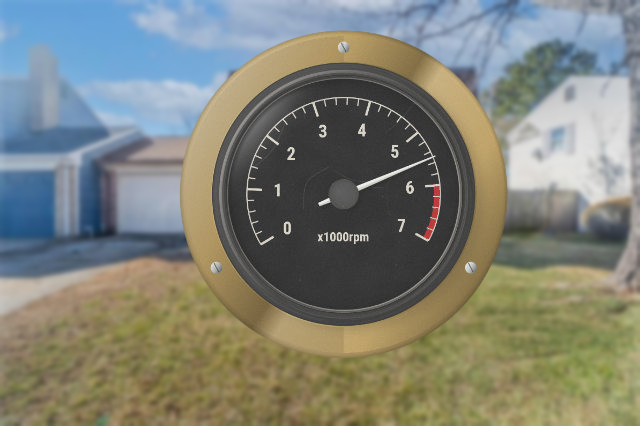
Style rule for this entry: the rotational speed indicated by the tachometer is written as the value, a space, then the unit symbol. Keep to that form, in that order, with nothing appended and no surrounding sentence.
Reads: 5500 rpm
